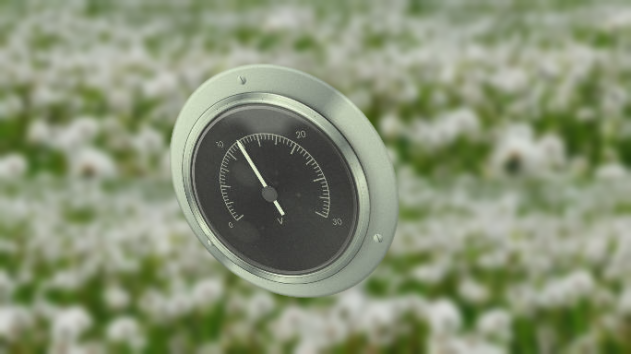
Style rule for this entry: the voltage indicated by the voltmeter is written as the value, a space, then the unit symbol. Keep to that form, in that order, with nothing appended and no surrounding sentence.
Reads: 12.5 V
